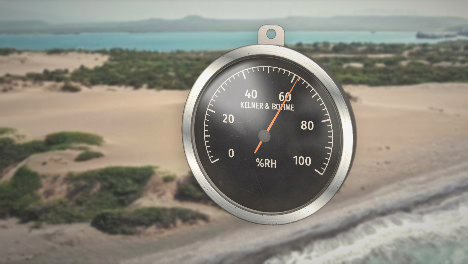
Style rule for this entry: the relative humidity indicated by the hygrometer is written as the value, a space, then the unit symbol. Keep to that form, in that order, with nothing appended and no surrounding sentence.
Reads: 62 %
